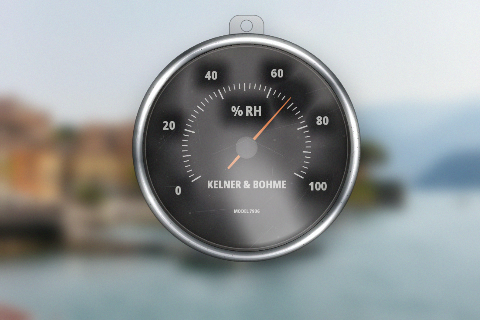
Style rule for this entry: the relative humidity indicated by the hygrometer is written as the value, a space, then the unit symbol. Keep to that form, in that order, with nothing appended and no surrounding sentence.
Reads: 68 %
